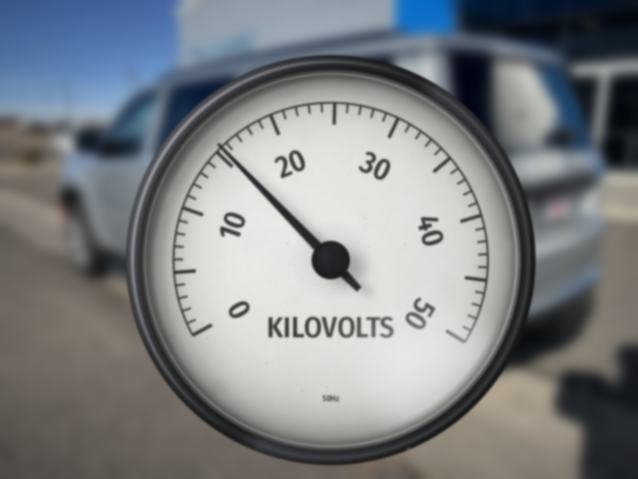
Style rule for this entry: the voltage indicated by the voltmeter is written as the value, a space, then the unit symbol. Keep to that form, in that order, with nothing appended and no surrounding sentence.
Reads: 15.5 kV
